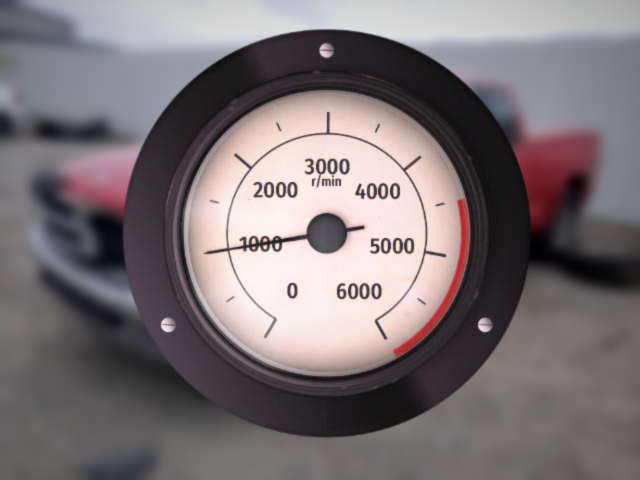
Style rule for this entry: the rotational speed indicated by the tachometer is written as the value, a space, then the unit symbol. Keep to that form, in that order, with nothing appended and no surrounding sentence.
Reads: 1000 rpm
